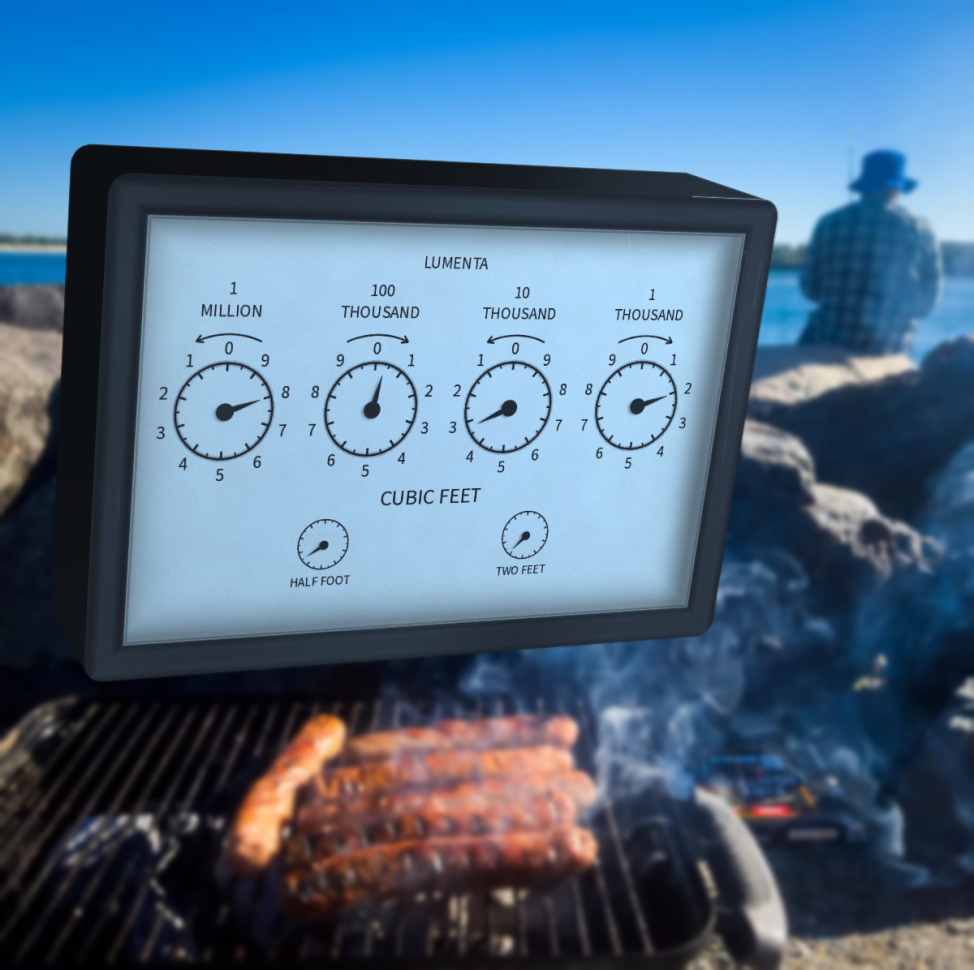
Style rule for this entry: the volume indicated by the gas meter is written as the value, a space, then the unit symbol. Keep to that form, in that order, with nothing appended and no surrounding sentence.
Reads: 803200 ft³
